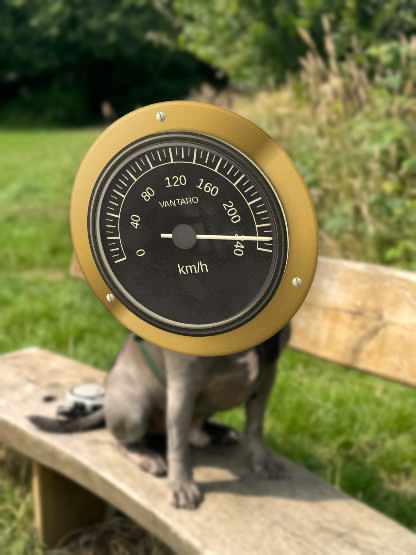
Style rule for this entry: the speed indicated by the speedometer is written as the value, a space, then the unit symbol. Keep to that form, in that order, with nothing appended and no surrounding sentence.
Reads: 230 km/h
